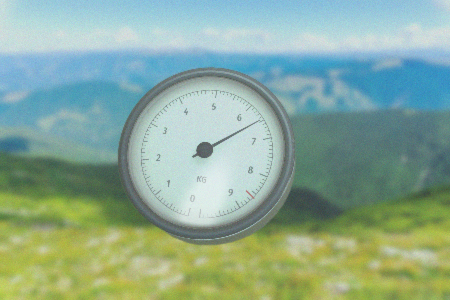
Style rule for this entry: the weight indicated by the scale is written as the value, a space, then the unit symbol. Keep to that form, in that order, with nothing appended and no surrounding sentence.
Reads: 6.5 kg
